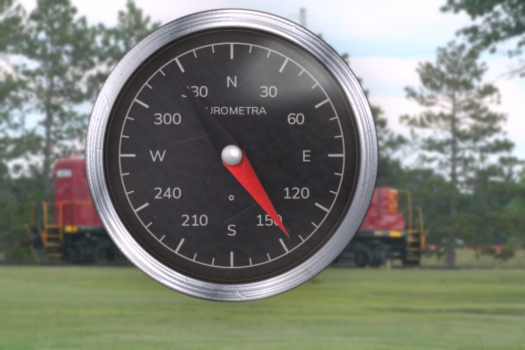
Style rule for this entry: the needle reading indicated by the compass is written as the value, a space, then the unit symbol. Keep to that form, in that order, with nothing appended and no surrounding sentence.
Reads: 145 °
